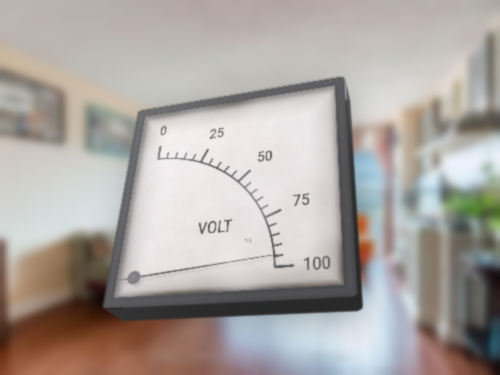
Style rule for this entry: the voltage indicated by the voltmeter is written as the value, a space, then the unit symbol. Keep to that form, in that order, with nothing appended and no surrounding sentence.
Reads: 95 V
